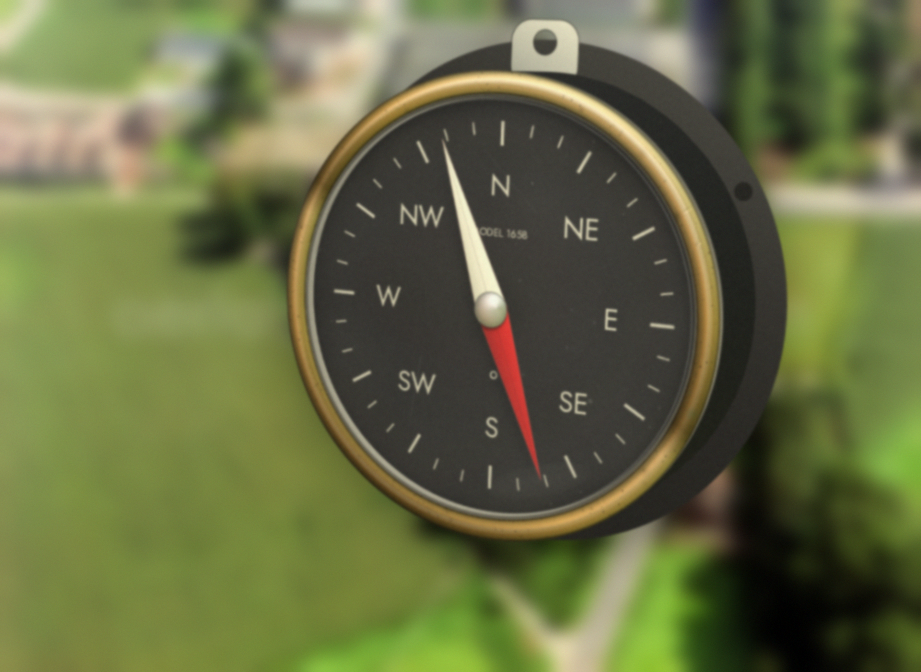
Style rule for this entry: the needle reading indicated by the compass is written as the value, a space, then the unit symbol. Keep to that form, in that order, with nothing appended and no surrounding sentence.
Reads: 160 °
